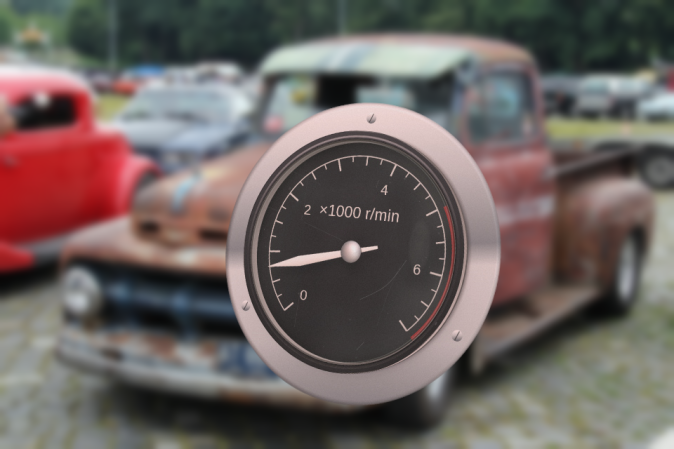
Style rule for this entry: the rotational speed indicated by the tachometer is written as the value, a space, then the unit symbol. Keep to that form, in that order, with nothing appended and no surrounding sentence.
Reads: 750 rpm
